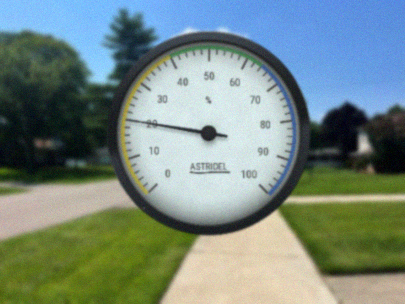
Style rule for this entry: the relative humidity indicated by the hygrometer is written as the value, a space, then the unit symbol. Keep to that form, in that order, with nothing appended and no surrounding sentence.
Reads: 20 %
